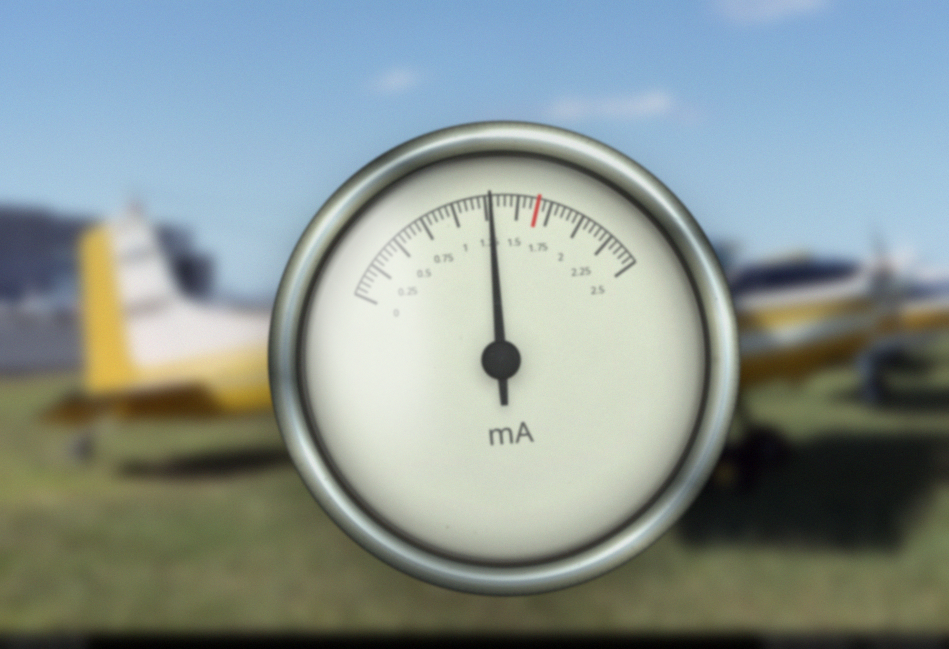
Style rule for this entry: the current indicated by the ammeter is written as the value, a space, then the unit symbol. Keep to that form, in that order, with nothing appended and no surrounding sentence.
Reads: 1.3 mA
